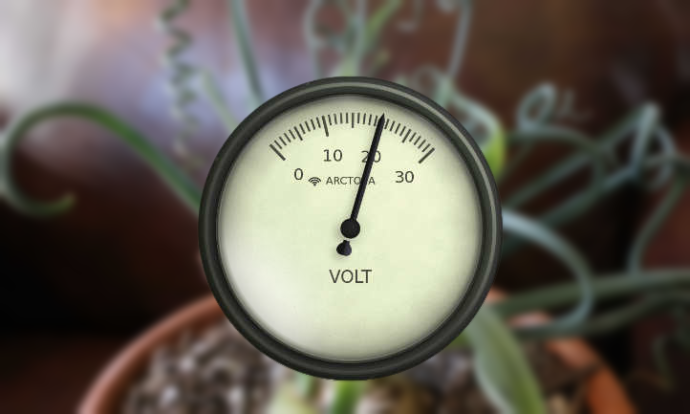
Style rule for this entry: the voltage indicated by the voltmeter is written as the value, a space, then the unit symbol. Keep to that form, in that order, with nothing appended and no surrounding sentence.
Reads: 20 V
